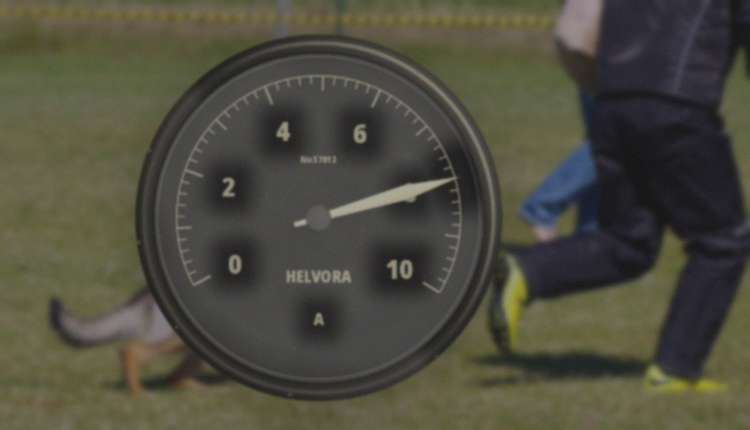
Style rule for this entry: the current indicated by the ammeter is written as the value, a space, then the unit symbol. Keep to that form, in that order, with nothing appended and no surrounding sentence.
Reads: 8 A
